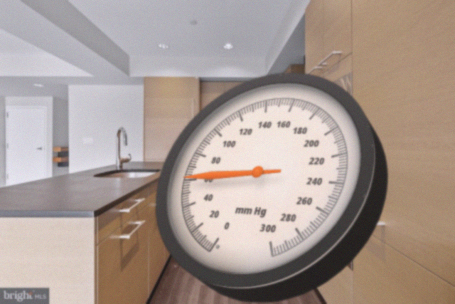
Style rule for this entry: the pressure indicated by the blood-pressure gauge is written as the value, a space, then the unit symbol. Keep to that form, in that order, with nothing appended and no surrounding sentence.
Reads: 60 mmHg
